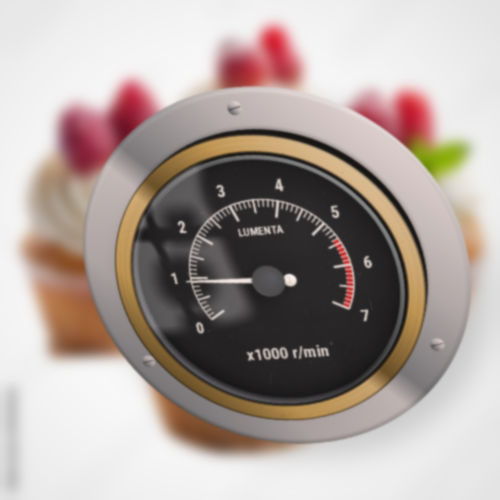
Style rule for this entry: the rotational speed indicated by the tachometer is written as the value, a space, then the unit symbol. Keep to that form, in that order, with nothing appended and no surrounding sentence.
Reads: 1000 rpm
